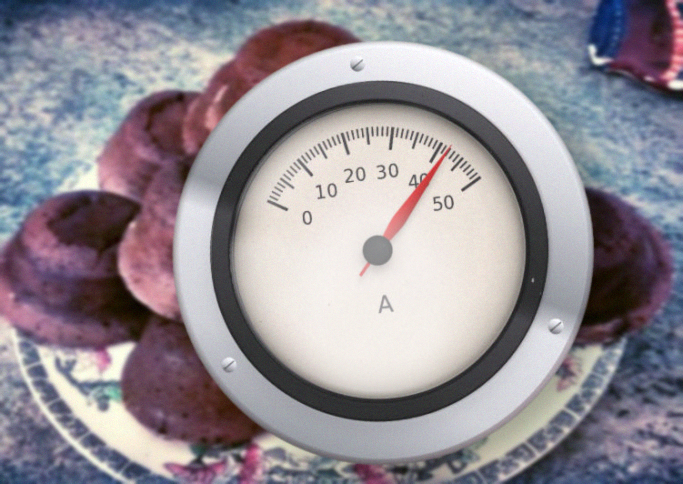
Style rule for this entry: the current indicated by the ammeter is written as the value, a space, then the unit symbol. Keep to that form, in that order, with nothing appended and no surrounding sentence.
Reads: 42 A
